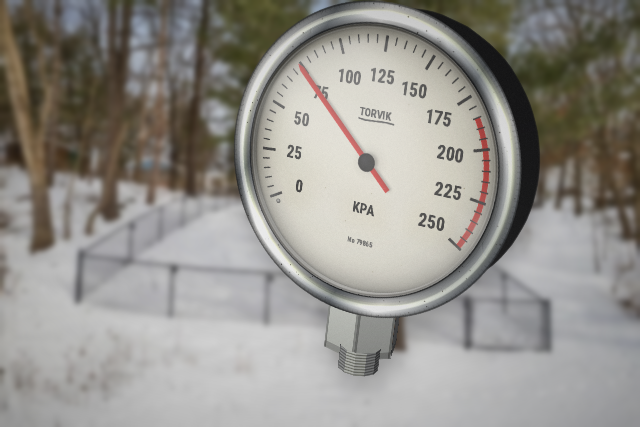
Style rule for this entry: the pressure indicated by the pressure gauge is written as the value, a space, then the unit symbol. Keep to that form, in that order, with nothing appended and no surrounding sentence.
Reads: 75 kPa
